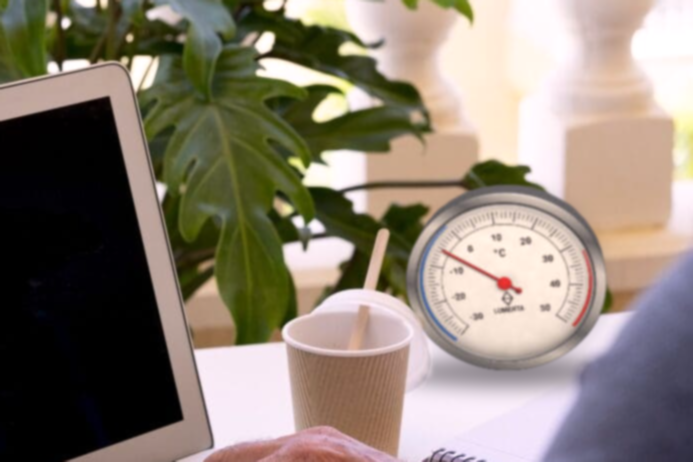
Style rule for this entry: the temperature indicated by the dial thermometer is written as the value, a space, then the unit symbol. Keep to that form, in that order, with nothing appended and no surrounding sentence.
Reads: -5 °C
